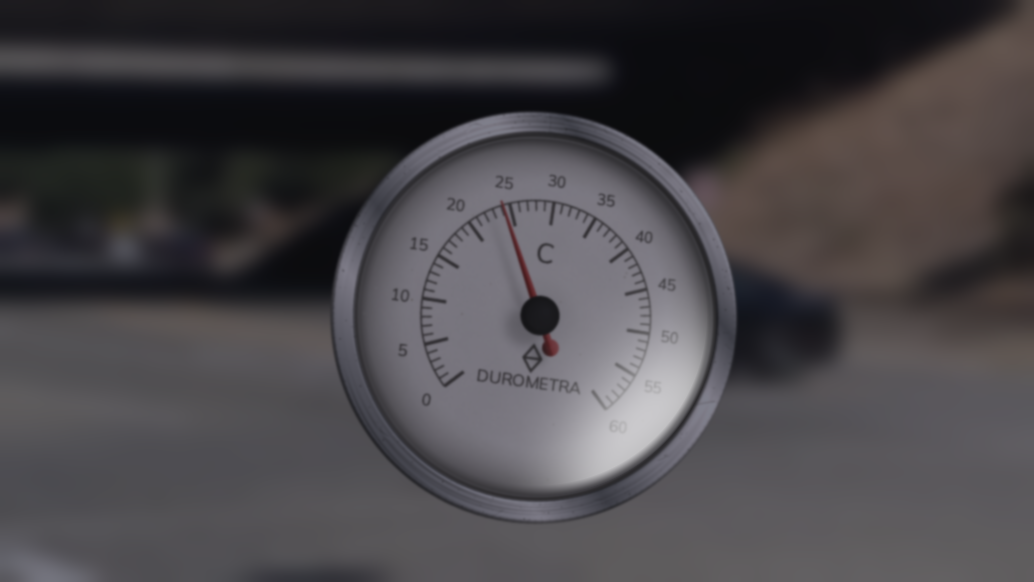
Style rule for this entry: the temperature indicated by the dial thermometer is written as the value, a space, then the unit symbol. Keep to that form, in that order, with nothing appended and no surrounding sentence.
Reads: 24 °C
